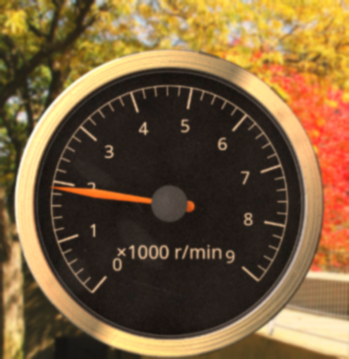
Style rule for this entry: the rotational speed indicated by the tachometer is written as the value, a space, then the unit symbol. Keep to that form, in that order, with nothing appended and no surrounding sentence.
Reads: 1900 rpm
